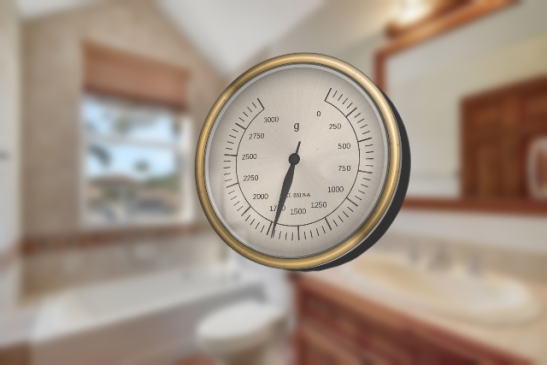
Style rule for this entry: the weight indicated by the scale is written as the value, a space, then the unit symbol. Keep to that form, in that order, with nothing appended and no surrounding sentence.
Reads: 1700 g
